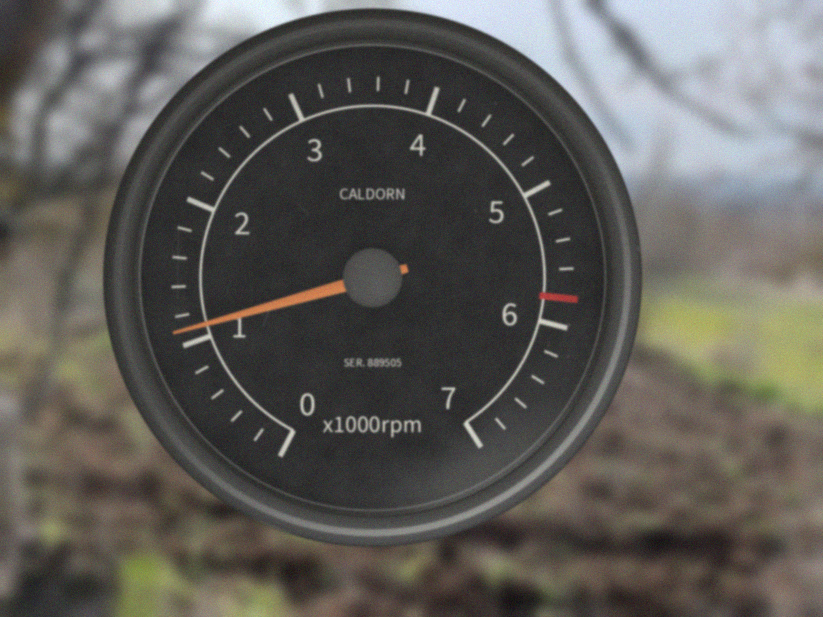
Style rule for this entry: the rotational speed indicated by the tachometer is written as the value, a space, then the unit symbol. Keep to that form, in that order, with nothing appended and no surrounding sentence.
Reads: 1100 rpm
